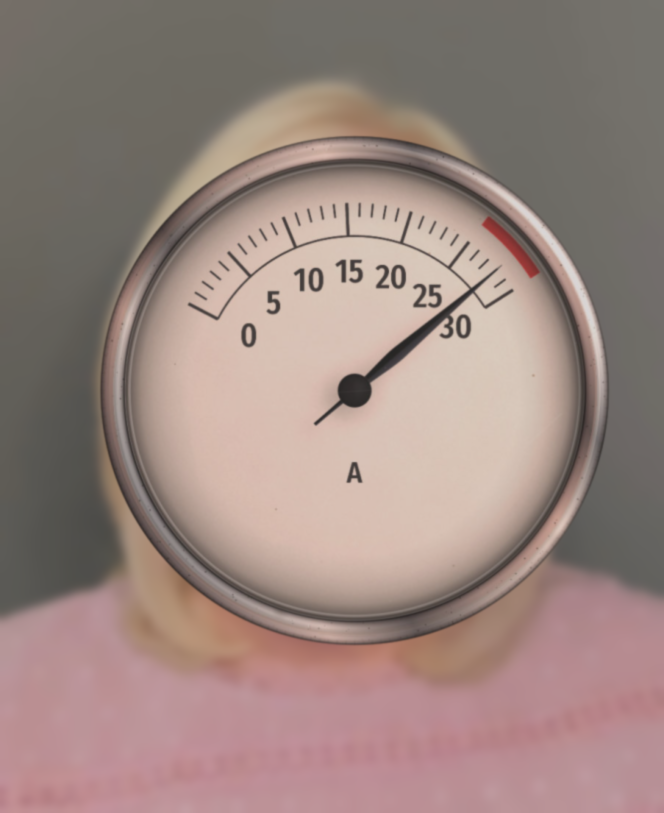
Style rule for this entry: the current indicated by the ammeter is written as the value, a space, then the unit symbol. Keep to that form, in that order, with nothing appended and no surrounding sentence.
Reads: 28 A
